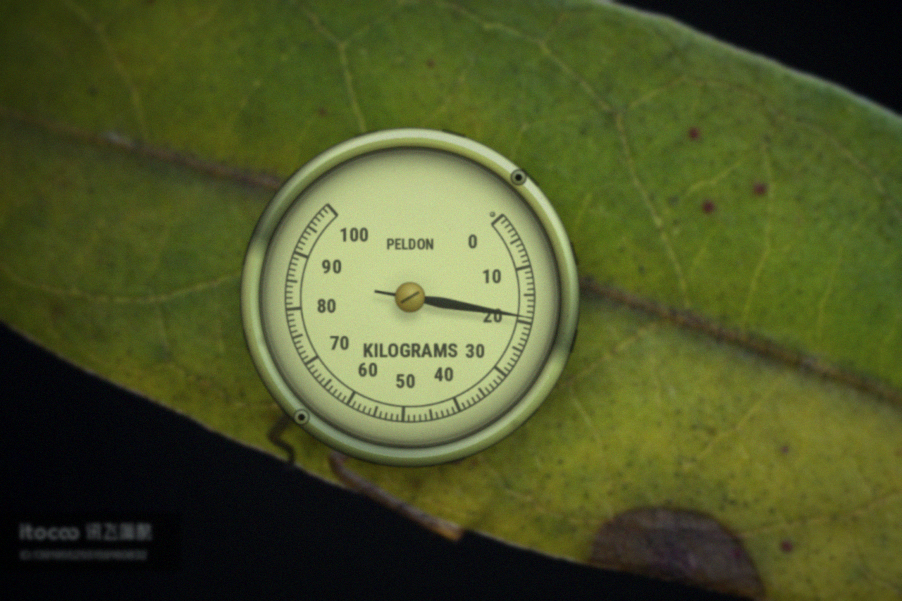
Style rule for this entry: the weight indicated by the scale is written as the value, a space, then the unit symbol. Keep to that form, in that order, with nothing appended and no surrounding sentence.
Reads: 19 kg
